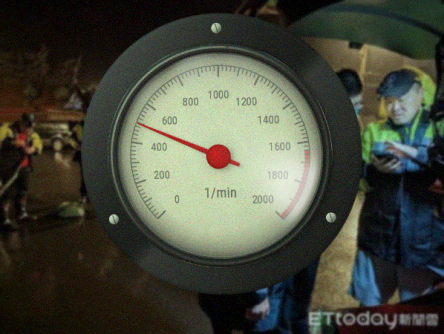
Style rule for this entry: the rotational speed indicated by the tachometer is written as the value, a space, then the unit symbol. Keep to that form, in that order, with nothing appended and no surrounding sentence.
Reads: 500 rpm
